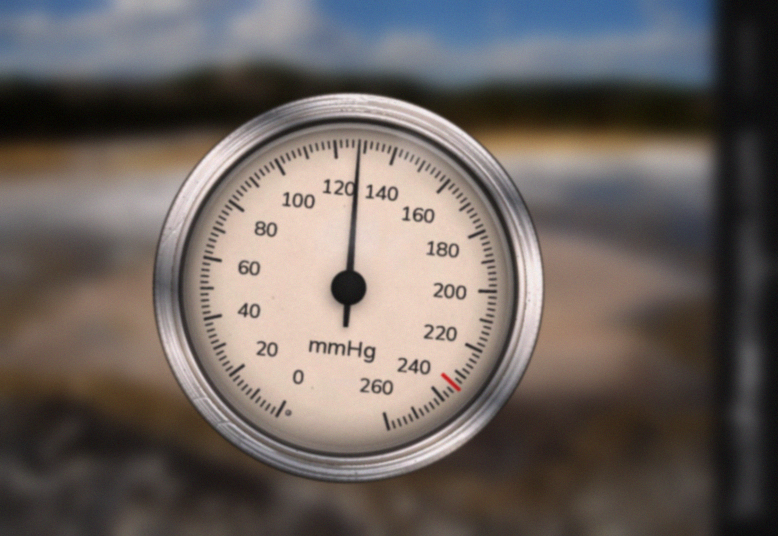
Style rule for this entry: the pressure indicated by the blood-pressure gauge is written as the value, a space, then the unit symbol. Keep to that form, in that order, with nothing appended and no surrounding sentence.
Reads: 128 mmHg
